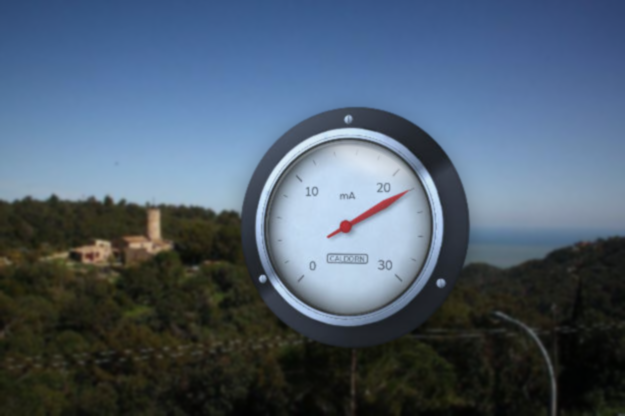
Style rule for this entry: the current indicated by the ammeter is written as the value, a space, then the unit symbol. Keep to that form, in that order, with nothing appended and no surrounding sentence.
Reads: 22 mA
